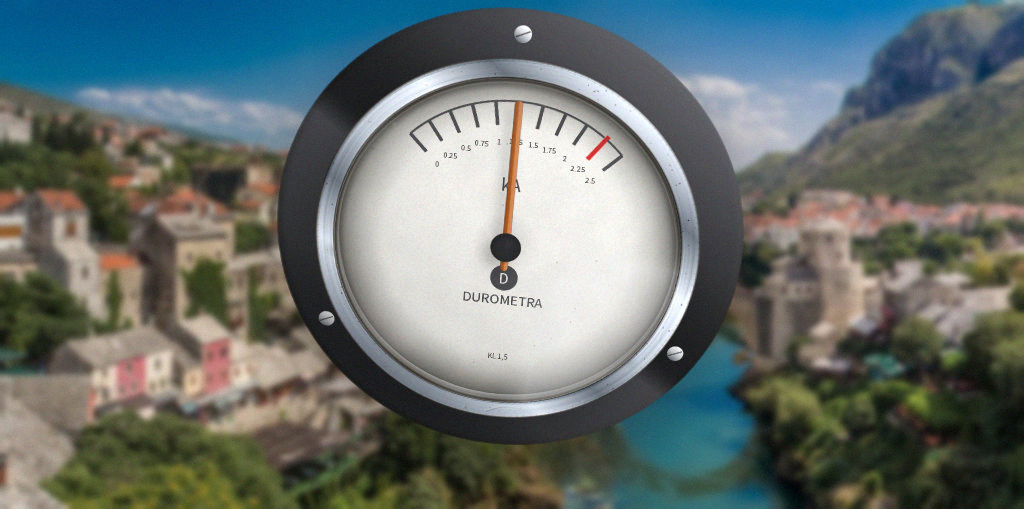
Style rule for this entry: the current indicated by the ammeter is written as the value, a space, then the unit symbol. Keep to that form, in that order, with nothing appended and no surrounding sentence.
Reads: 1.25 kA
